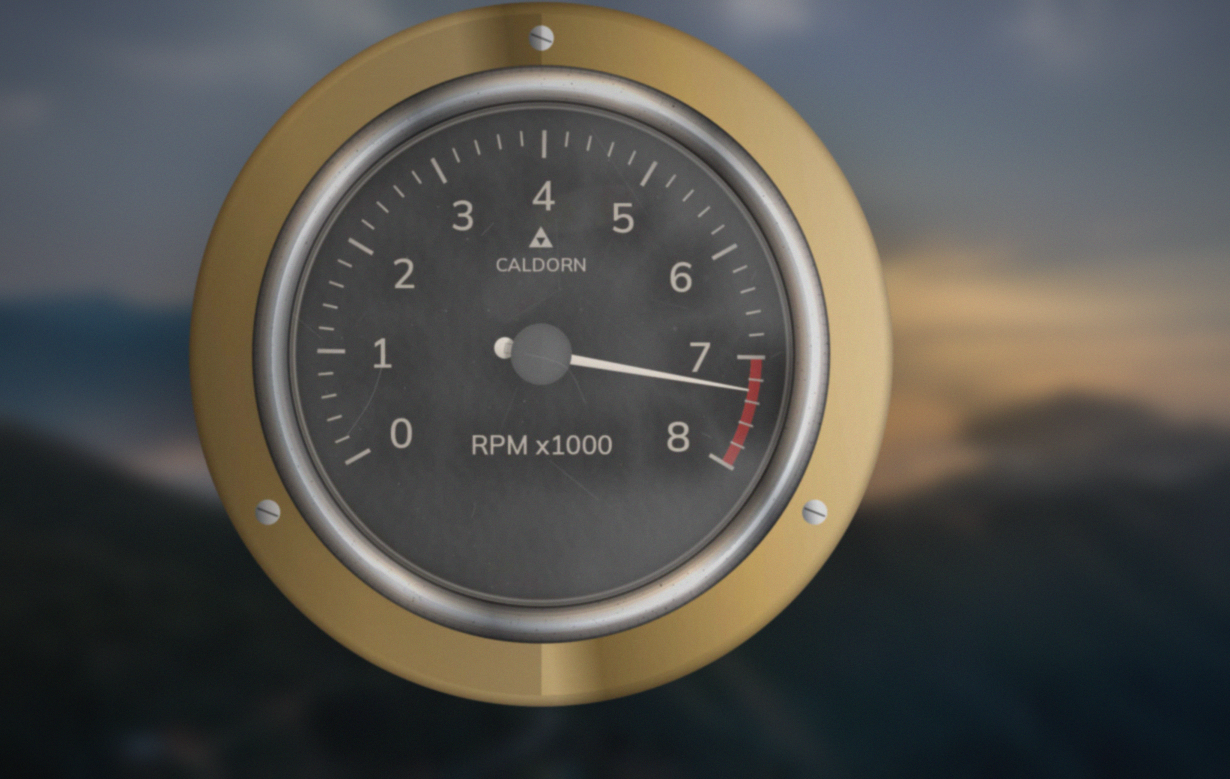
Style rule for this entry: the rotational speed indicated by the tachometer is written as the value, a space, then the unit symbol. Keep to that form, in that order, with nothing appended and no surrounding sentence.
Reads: 7300 rpm
